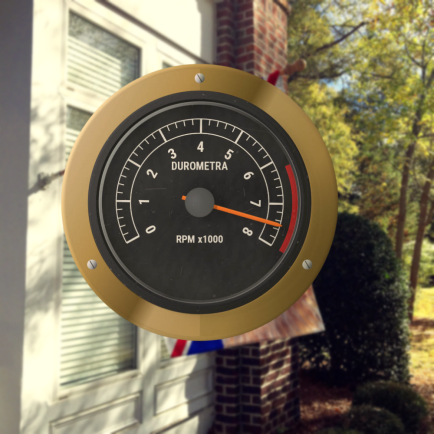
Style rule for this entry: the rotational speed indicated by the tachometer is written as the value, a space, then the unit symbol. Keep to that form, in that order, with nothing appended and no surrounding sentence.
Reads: 7500 rpm
